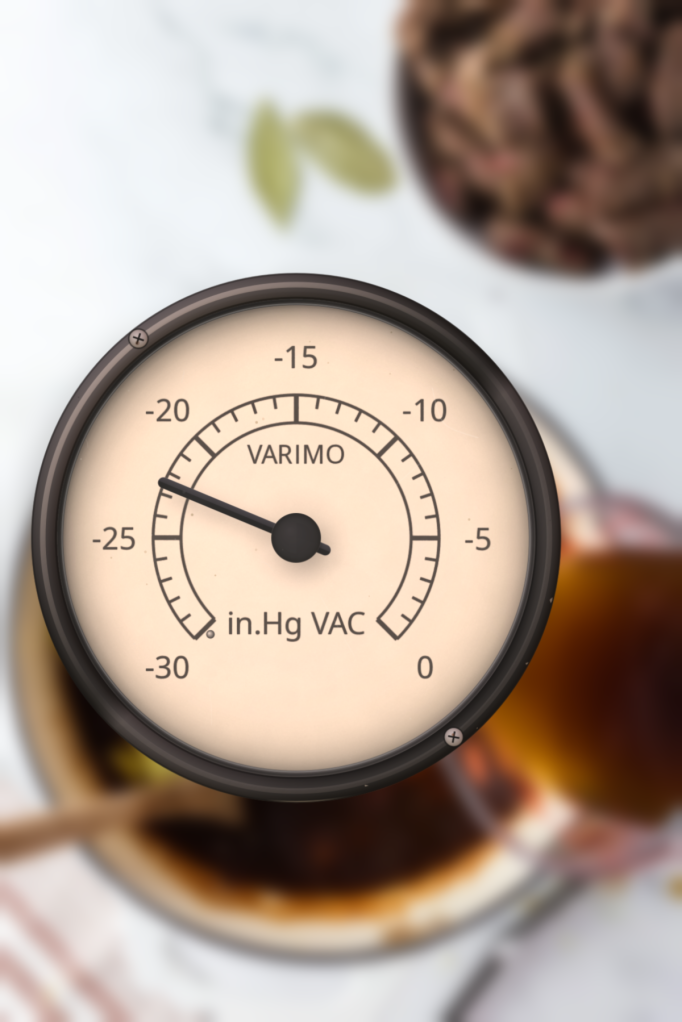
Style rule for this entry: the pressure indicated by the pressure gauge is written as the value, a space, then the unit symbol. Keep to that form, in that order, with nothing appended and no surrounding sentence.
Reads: -22.5 inHg
